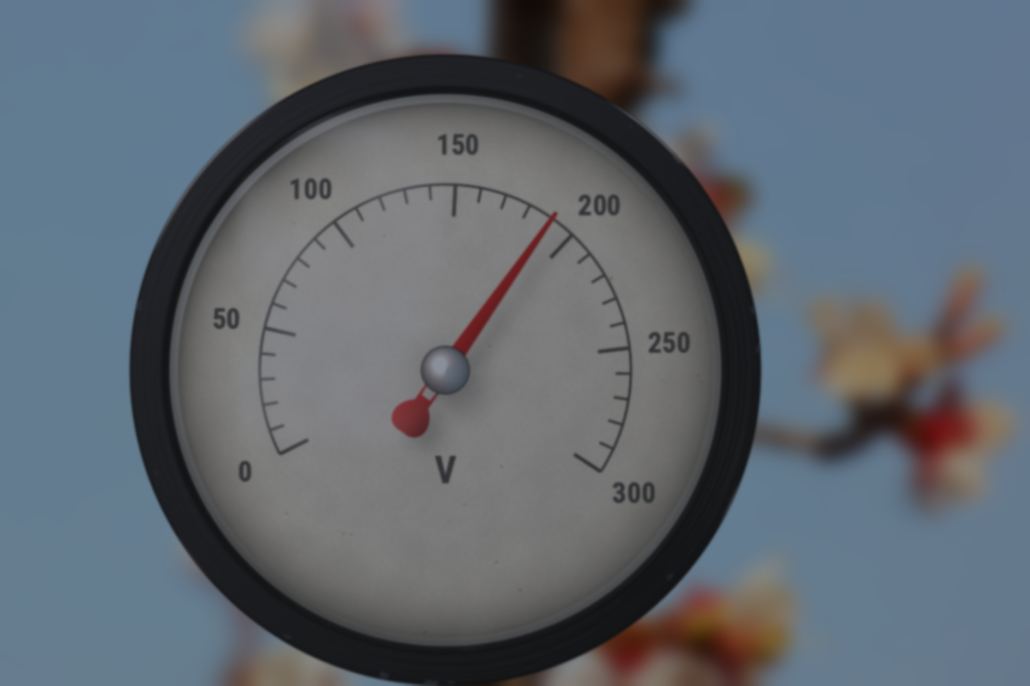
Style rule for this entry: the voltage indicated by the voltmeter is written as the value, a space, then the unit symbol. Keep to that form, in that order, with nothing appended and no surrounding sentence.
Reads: 190 V
